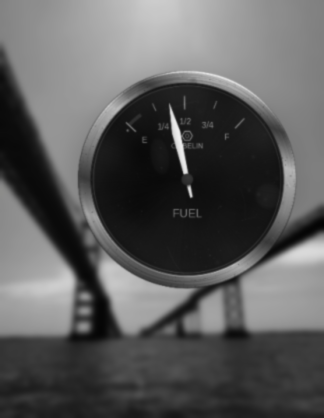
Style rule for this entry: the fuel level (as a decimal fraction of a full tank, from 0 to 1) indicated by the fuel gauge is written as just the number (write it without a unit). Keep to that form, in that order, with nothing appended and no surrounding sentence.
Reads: 0.375
